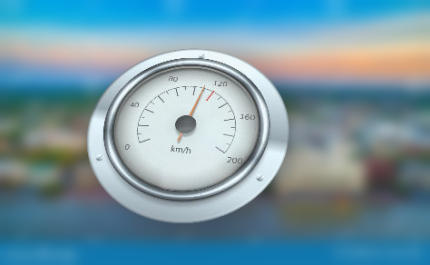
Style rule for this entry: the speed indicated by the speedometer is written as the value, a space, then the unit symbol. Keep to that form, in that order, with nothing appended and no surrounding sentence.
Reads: 110 km/h
